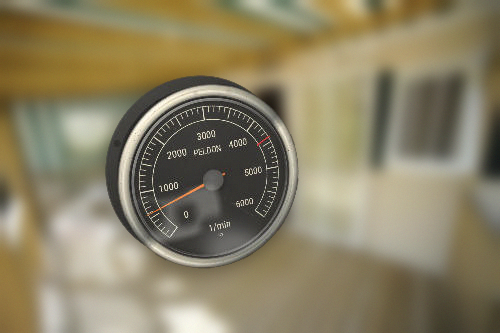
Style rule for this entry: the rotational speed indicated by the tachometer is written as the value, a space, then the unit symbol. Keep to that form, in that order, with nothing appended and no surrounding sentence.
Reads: 600 rpm
